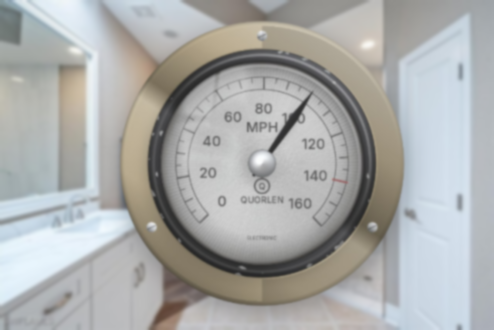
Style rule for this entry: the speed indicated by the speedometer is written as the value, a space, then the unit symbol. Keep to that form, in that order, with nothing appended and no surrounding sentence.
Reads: 100 mph
